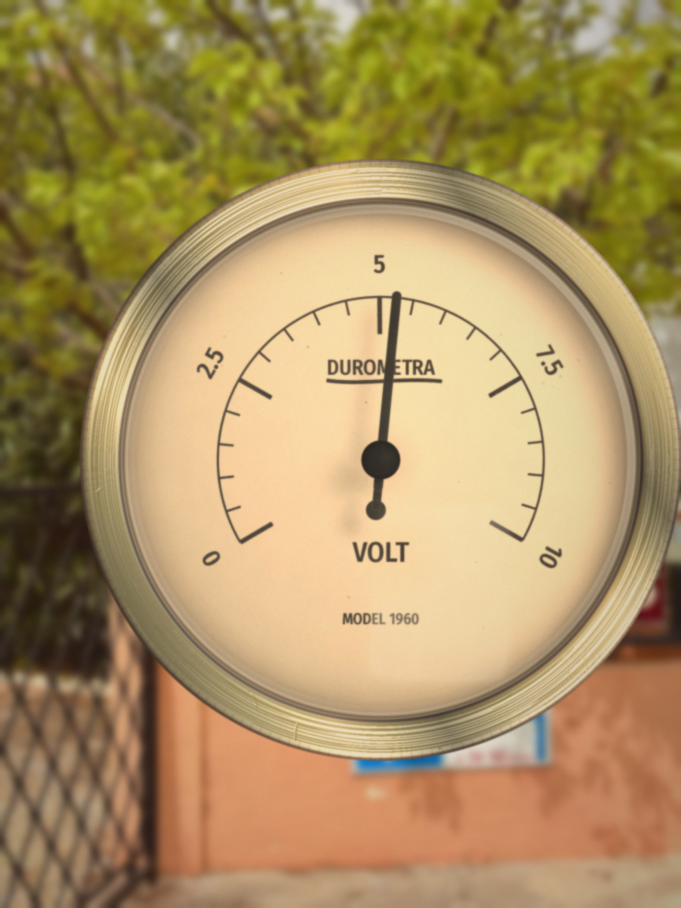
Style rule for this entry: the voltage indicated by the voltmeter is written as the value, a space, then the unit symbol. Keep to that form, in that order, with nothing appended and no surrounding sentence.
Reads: 5.25 V
